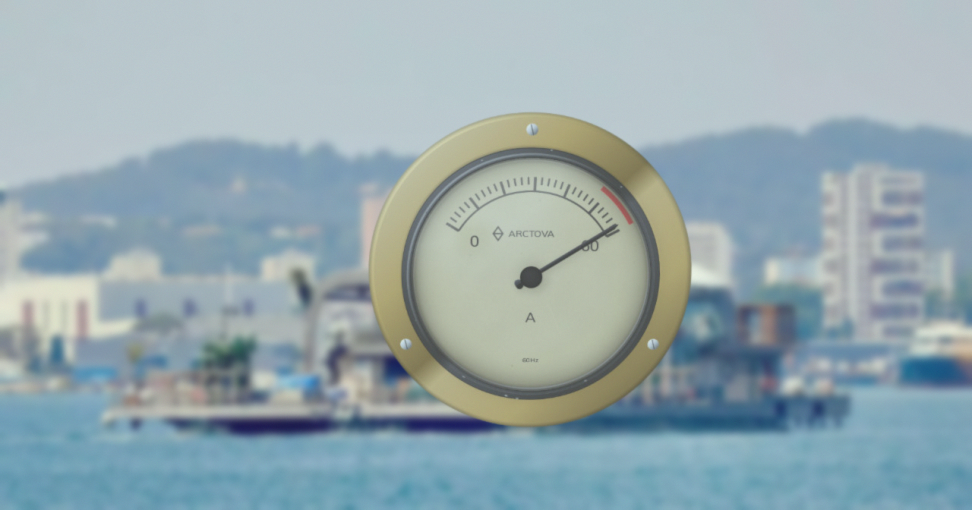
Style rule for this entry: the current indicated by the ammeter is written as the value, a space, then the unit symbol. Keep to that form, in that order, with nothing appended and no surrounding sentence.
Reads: 58 A
